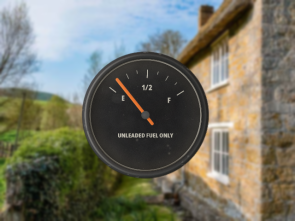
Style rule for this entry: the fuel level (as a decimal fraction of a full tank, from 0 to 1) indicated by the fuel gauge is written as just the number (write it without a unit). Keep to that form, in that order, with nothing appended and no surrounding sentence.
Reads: 0.125
